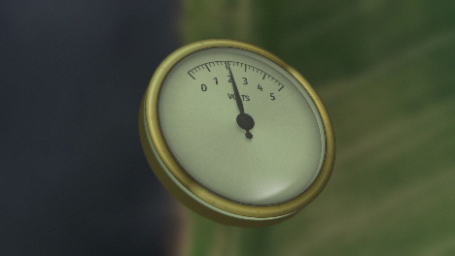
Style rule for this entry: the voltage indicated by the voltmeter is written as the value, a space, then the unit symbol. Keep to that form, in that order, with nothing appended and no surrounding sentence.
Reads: 2 V
